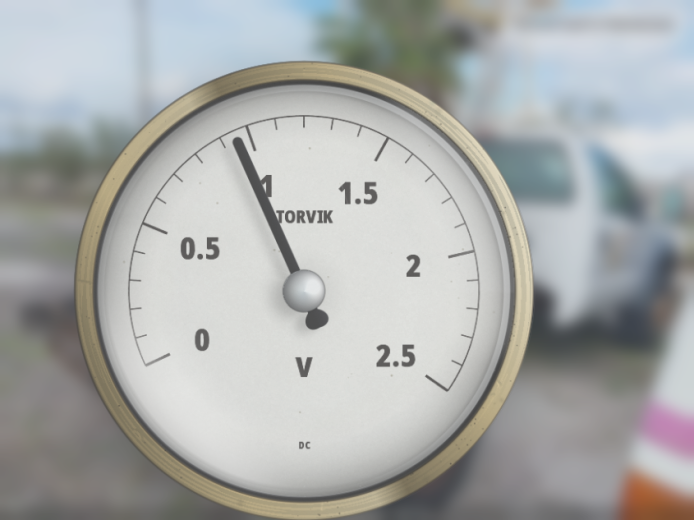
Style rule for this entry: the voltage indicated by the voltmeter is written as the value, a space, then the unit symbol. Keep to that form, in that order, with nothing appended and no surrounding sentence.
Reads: 0.95 V
